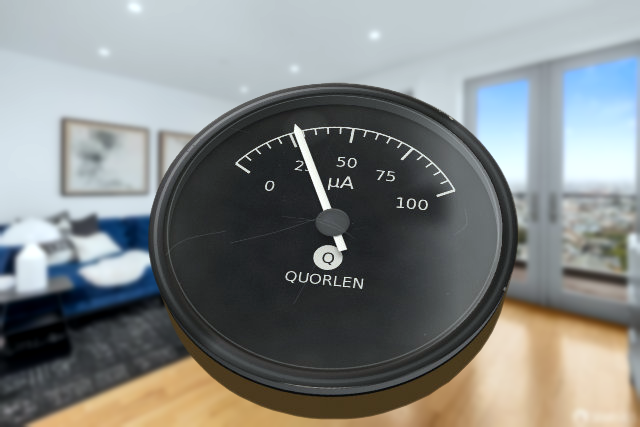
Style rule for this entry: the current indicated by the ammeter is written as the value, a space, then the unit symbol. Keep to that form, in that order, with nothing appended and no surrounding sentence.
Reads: 27.5 µA
